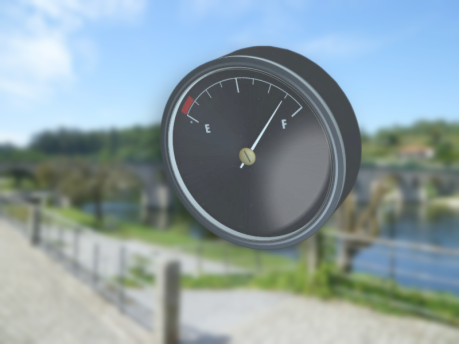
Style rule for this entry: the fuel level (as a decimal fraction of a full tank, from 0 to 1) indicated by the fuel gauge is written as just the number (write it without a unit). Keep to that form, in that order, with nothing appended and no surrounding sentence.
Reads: 0.875
